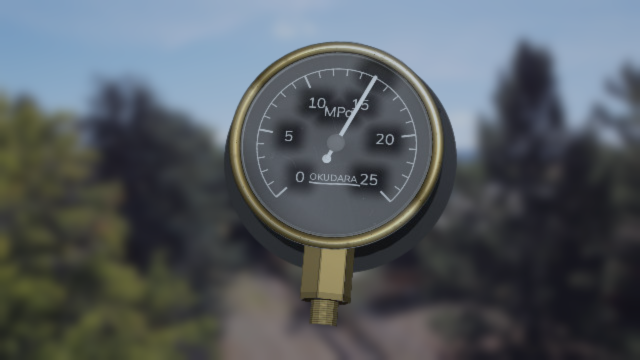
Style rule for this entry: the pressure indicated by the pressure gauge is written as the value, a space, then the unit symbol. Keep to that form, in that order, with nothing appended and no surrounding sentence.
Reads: 15 MPa
